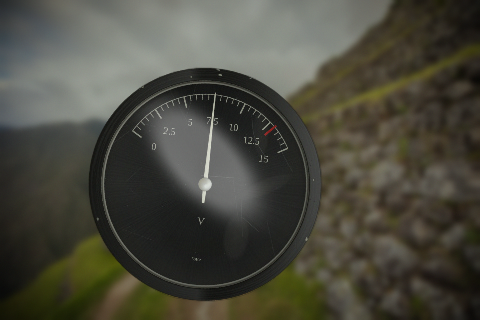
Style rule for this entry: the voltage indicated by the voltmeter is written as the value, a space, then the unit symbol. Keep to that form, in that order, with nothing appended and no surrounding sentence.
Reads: 7.5 V
